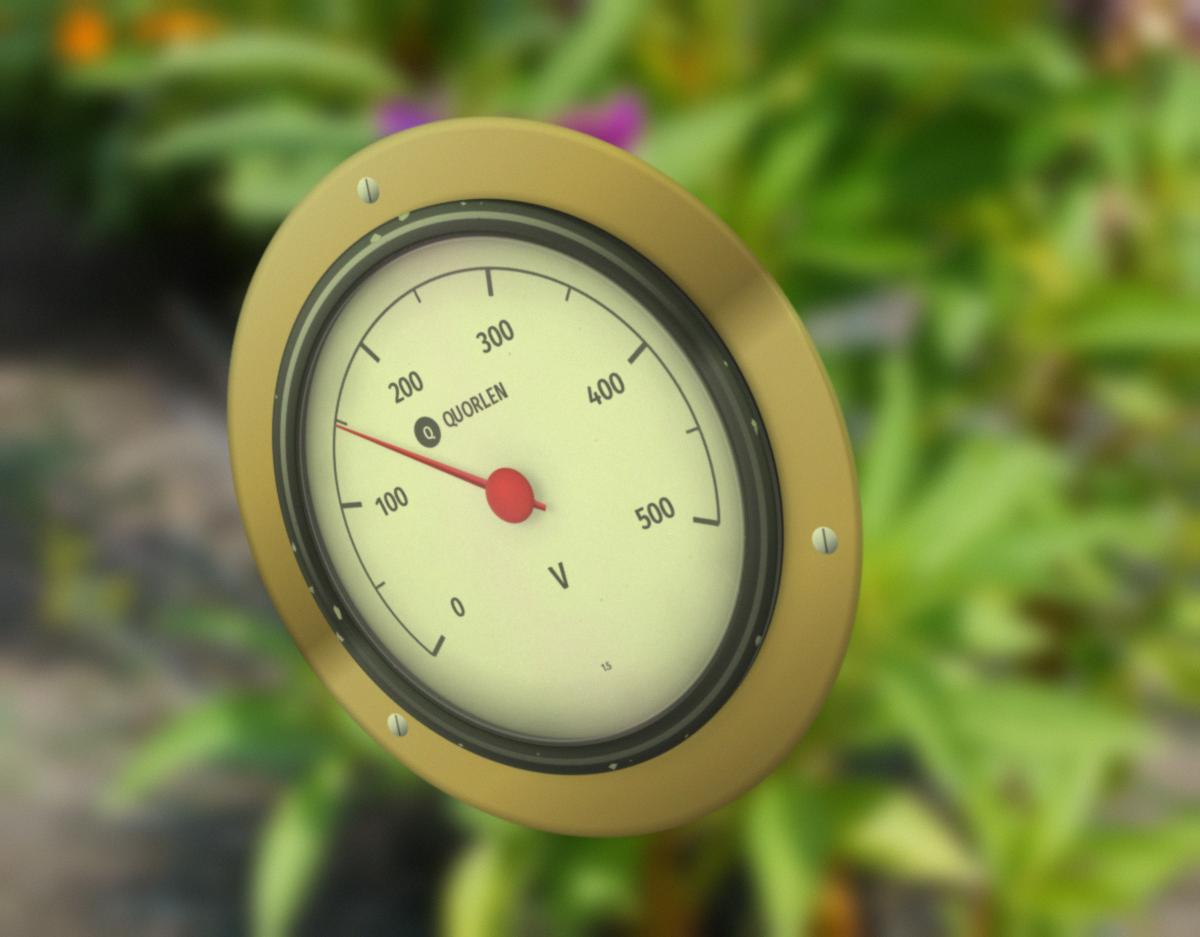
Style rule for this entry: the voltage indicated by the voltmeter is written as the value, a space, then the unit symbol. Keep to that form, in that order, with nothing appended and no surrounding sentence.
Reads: 150 V
